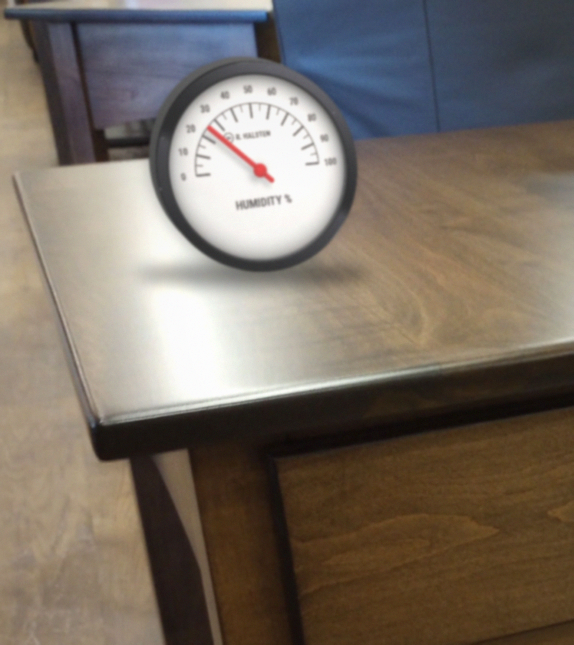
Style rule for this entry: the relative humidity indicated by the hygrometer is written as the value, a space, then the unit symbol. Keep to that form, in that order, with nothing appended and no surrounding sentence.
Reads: 25 %
